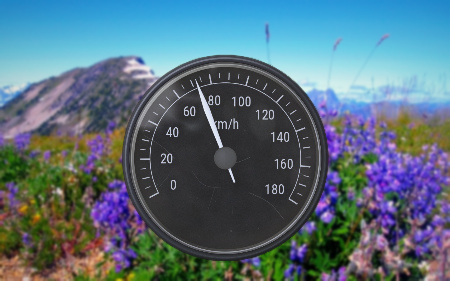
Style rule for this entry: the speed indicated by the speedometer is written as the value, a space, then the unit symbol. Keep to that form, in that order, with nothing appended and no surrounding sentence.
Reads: 72.5 km/h
